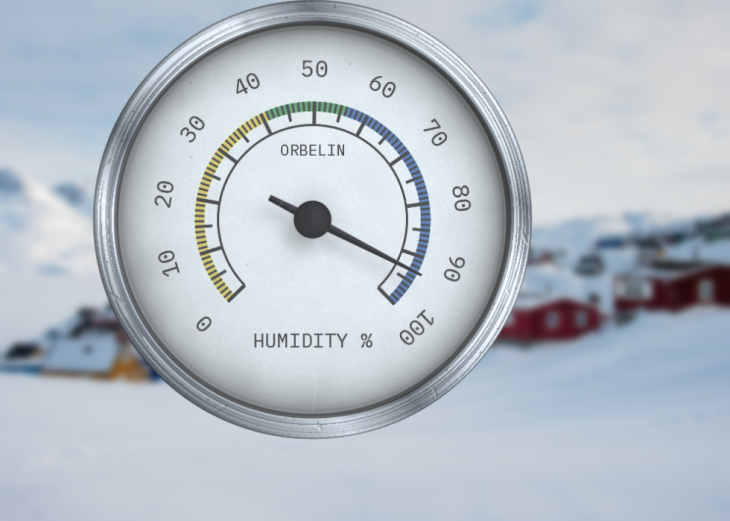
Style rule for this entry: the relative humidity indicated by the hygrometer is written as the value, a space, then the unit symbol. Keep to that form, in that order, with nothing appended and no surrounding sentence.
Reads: 93 %
